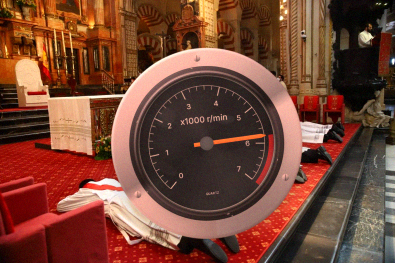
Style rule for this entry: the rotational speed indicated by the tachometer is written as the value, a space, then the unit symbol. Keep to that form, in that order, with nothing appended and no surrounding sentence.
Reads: 5800 rpm
